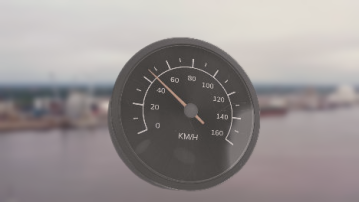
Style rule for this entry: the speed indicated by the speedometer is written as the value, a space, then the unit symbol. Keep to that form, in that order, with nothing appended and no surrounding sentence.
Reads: 45 km/h
